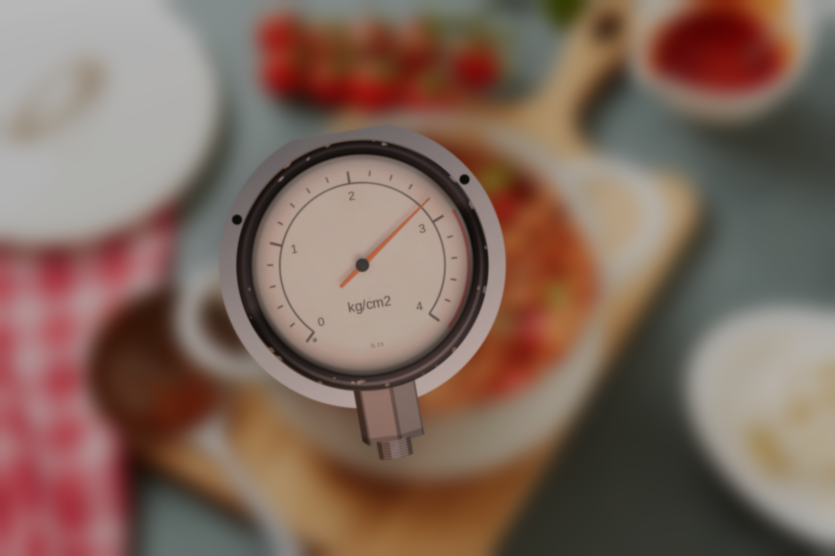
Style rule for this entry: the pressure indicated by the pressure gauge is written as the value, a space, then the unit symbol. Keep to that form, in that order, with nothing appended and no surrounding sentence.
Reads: 2.8 kg/cm²
